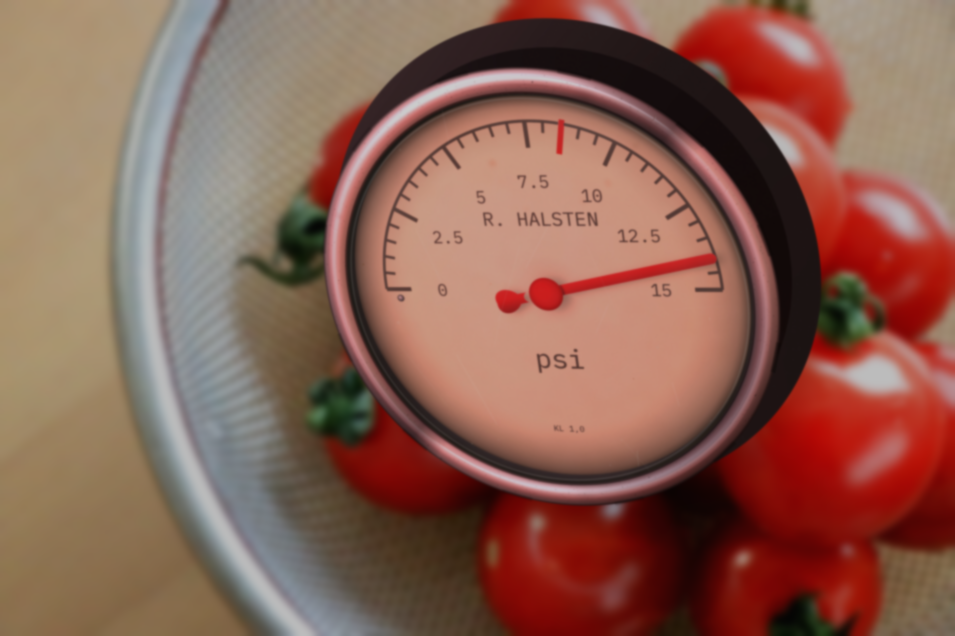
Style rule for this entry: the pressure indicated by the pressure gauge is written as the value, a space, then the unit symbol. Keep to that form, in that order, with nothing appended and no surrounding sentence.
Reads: 14 psi
